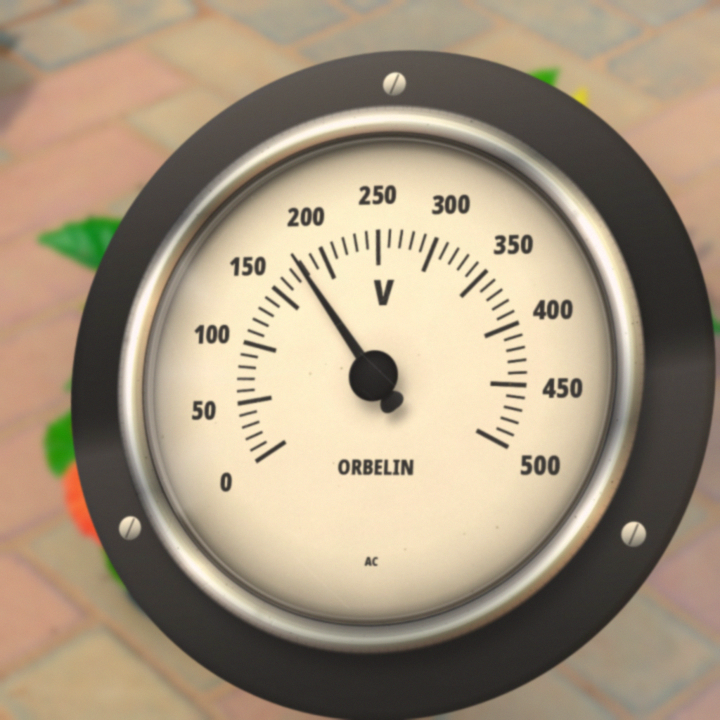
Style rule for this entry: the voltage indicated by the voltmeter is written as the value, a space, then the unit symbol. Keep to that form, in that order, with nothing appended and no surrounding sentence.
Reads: 180 V
